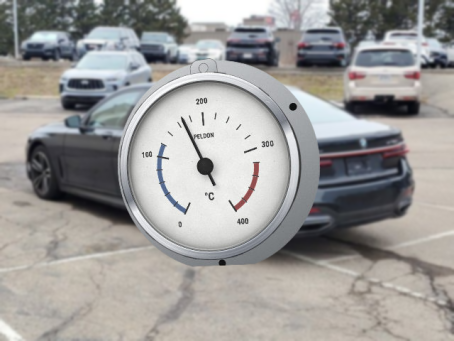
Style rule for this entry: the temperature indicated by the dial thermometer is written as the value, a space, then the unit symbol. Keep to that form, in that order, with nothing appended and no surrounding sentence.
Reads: 170 °C
